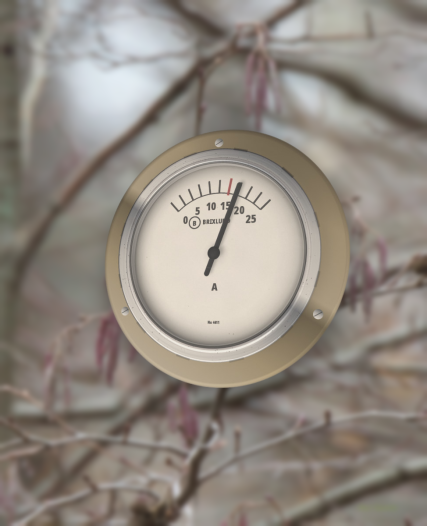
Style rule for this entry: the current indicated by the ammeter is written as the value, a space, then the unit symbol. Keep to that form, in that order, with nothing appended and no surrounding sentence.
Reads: 17.5 A
